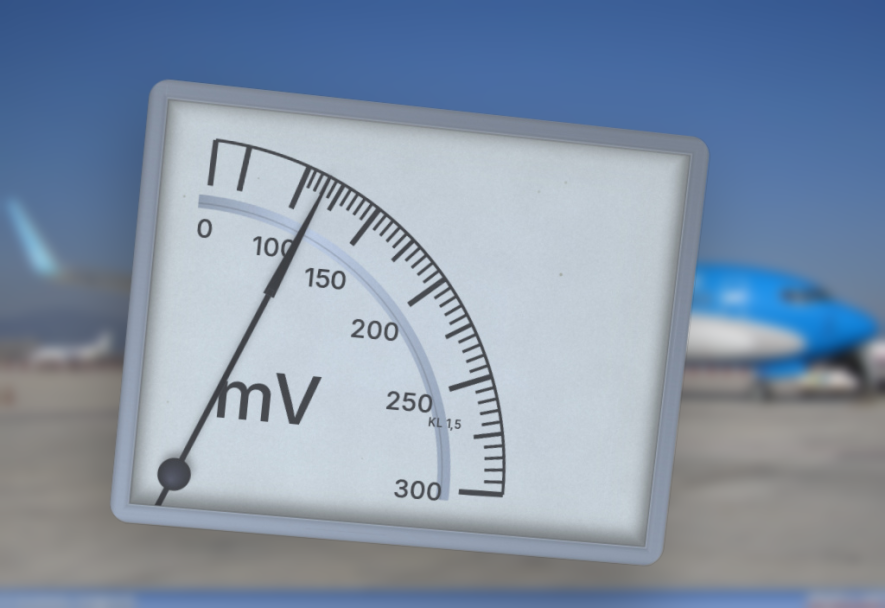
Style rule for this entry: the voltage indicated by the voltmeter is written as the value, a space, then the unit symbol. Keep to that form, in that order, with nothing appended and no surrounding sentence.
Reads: 115 mV
